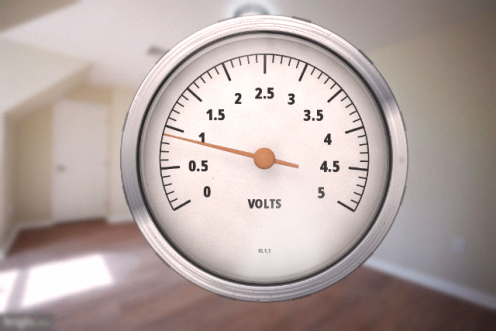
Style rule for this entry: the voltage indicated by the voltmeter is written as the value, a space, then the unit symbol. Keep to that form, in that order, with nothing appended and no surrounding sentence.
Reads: 0.9 V
